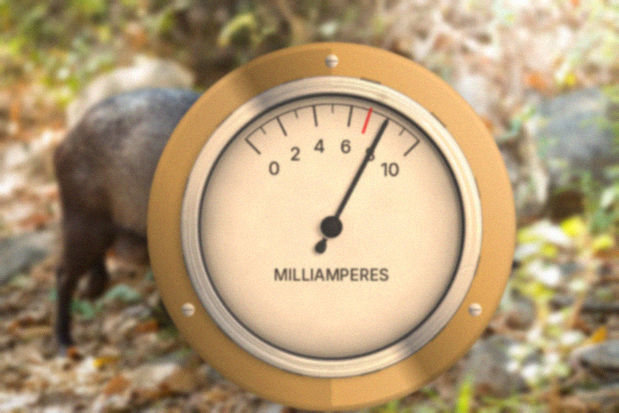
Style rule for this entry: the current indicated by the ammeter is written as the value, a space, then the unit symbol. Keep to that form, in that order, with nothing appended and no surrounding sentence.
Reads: 8 mA
